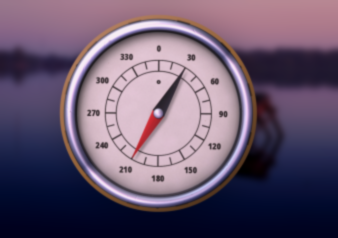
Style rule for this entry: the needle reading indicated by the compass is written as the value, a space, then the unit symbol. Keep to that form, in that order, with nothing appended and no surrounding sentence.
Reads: 210 °
